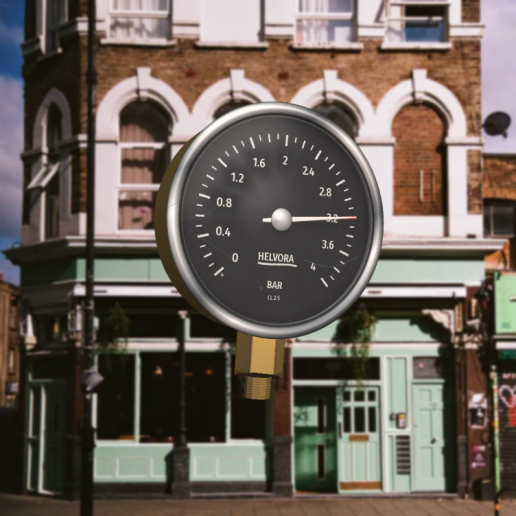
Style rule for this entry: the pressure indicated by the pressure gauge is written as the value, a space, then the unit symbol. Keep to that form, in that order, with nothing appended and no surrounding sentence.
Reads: 3.2 bar
